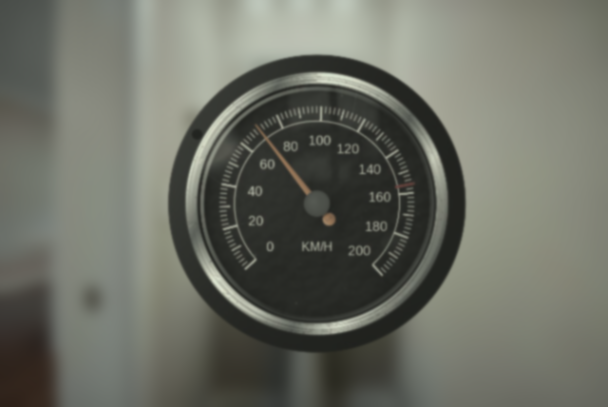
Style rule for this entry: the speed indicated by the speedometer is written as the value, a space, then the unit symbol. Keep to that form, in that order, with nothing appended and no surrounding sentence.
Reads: 70 km/h
